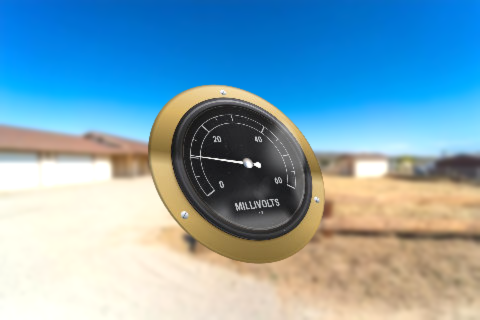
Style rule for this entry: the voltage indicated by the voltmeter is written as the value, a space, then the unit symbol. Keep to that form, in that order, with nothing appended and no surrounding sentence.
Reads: 10 mV
